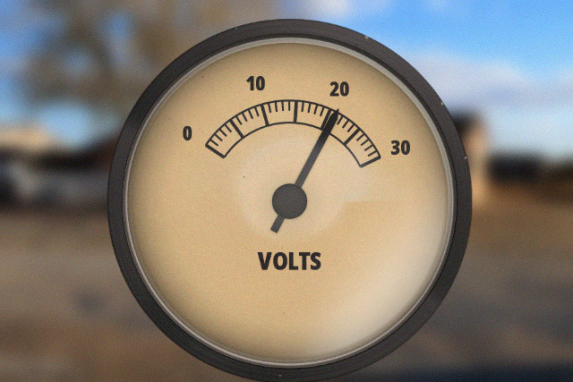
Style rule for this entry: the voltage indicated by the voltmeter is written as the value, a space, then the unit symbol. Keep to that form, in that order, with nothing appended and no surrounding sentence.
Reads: 21 V
